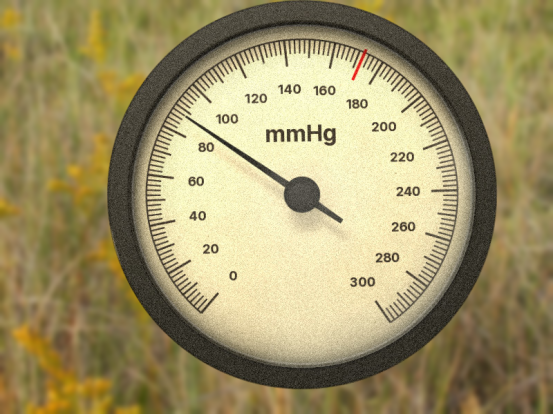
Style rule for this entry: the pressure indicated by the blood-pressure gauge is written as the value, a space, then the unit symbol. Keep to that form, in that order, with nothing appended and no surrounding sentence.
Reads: 88 mmHg
